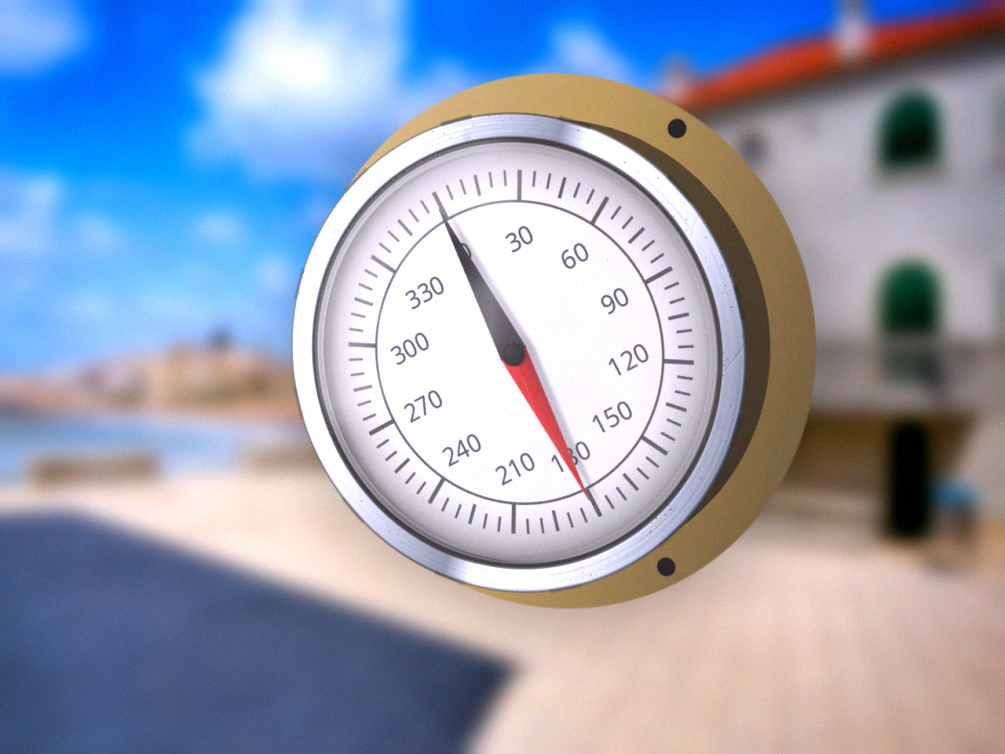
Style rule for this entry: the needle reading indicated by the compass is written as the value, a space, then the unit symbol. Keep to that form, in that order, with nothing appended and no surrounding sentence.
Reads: 180 °
